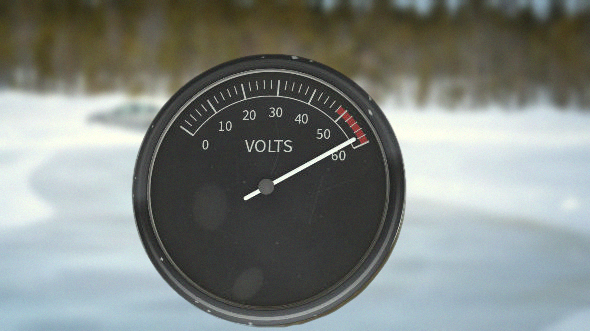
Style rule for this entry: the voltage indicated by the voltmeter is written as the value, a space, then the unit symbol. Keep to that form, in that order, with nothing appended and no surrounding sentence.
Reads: 58 V
